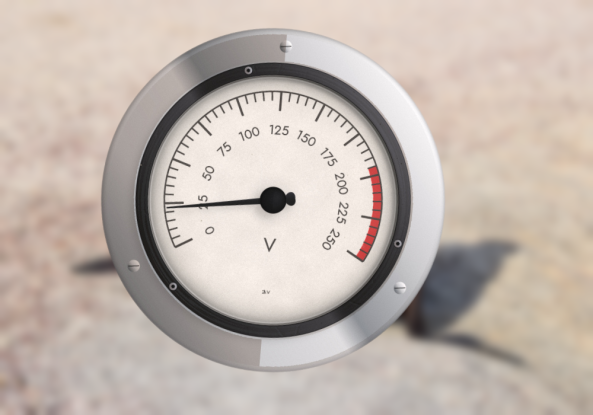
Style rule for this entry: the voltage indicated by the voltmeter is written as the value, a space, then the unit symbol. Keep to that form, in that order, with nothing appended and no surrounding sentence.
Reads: 22.5 V
